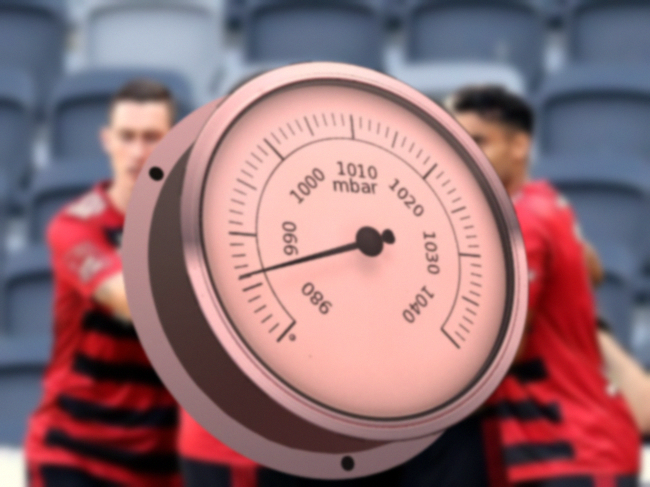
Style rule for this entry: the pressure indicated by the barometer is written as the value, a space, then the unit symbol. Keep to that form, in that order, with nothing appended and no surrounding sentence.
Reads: 986 mbar
